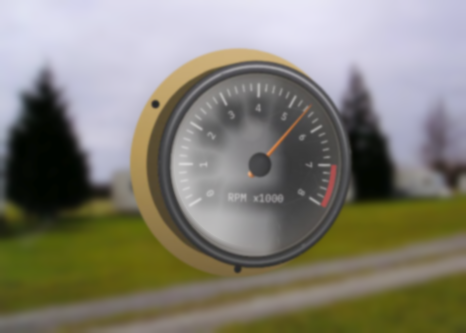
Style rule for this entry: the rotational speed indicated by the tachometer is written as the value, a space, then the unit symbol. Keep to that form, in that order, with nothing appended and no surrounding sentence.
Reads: 5400 rpm
